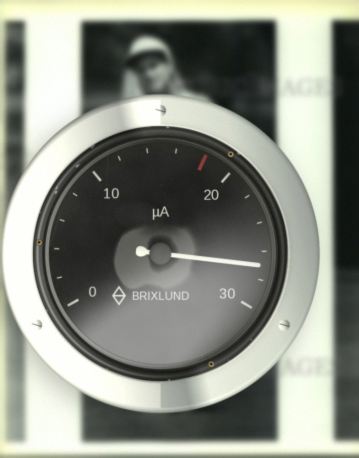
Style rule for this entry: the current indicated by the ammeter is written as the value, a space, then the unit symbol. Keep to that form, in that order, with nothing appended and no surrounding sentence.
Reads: 27 µA
